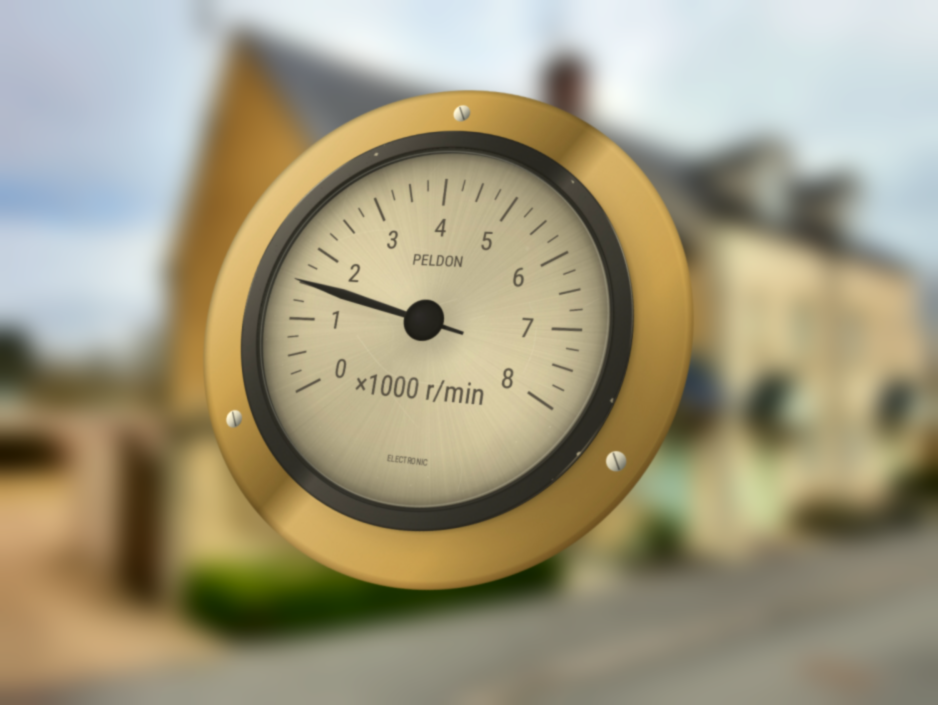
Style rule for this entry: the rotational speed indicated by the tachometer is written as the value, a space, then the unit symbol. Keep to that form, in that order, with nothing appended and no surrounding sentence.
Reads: 1500 rpm
